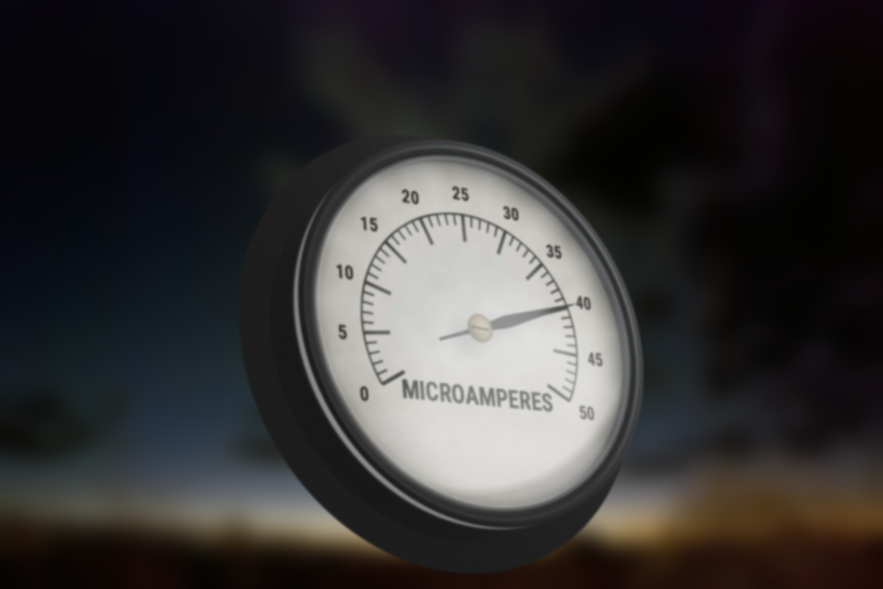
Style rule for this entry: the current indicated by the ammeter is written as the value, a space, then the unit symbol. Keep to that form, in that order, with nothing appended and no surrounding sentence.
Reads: 40 µA
